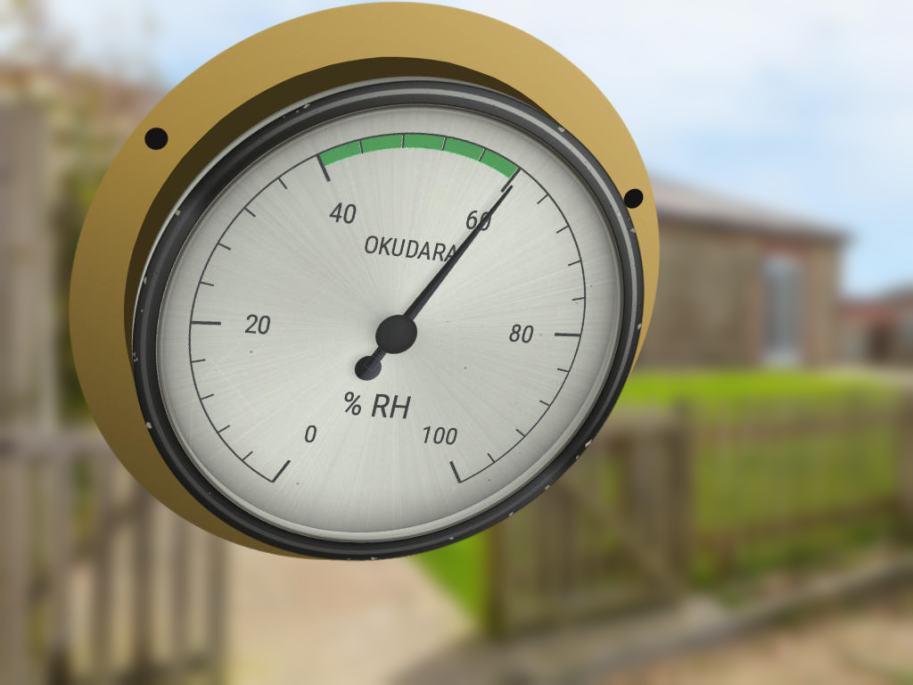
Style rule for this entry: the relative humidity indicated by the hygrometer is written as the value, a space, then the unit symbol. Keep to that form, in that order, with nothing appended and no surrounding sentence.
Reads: 60 %
